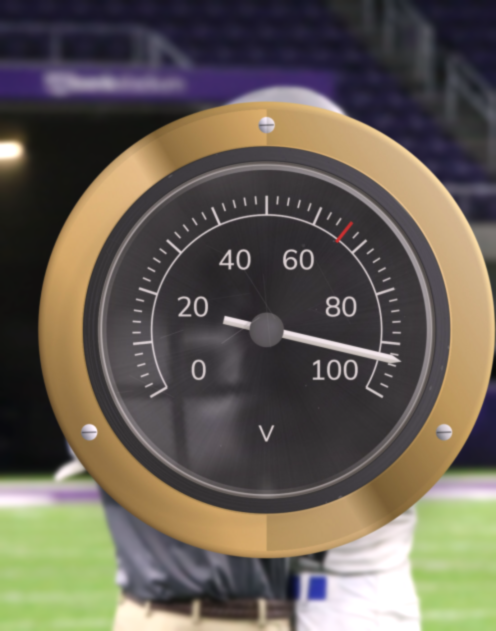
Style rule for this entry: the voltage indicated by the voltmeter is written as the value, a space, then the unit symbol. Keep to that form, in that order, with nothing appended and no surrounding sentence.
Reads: 93 V
